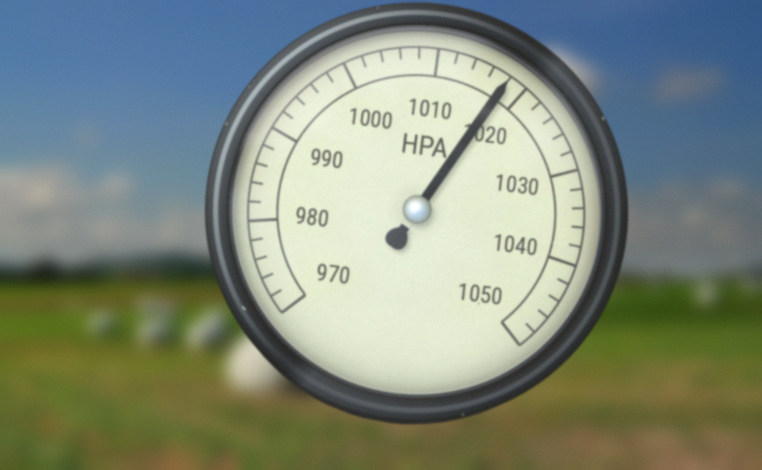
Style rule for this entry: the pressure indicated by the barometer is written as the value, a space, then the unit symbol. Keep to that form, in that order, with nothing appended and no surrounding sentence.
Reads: 1018 hPa
